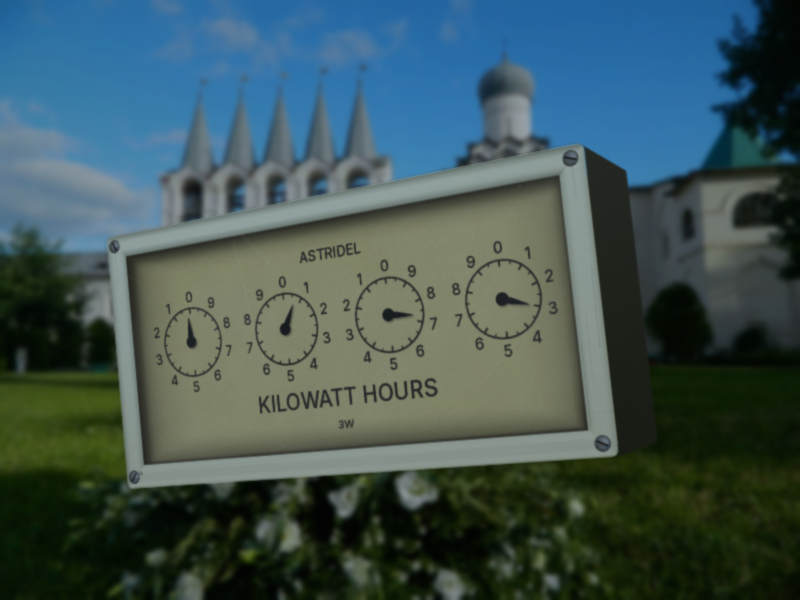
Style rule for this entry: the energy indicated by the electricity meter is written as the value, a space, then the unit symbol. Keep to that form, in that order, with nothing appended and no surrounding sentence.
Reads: 73 kWh
